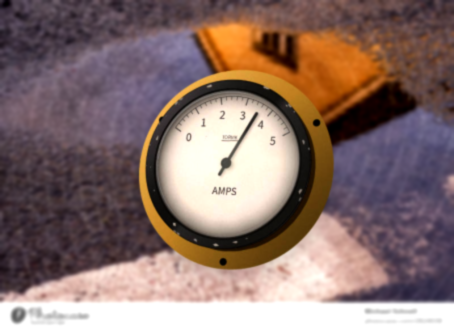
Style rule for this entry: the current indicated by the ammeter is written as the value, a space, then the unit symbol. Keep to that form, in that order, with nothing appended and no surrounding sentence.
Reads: 3.6 A
